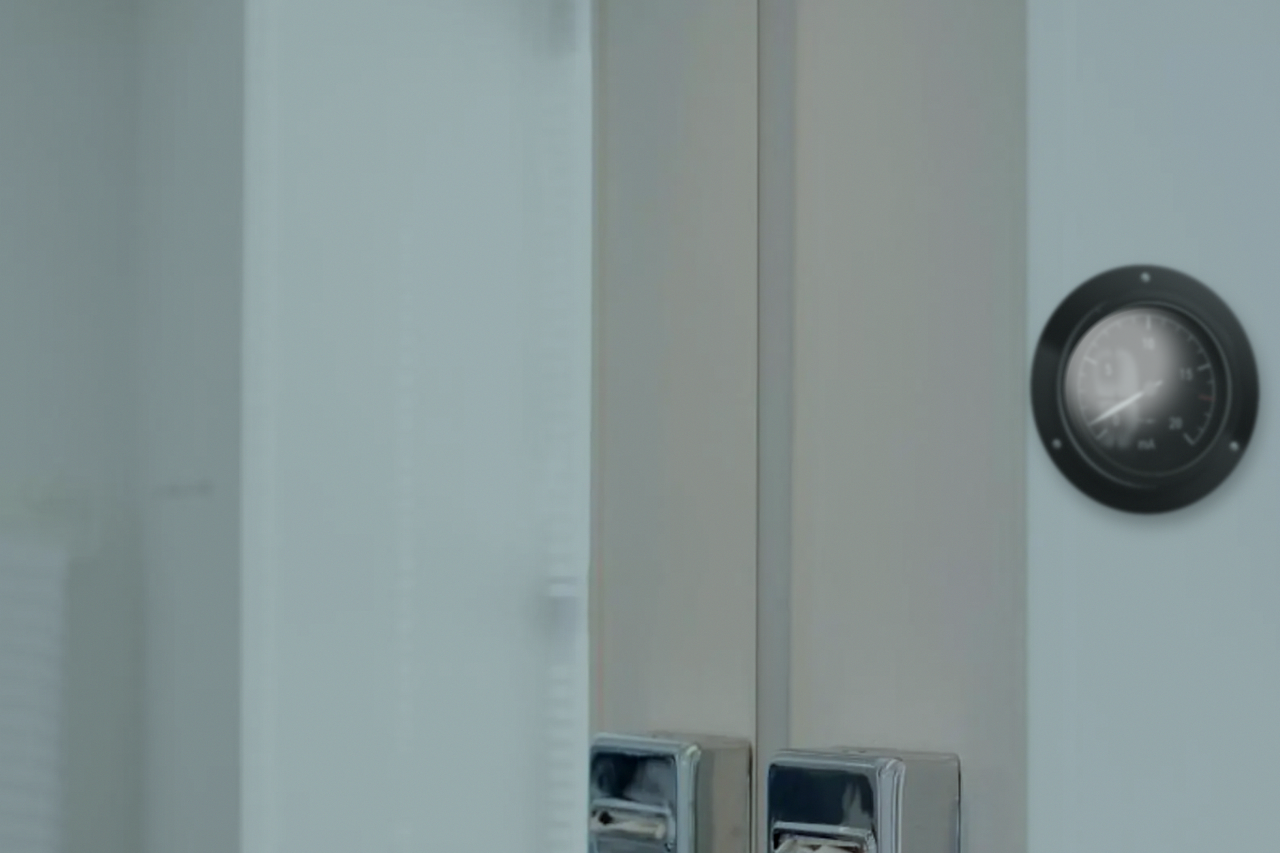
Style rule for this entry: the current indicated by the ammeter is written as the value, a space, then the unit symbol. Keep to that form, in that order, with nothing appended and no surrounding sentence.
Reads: 1 mA
